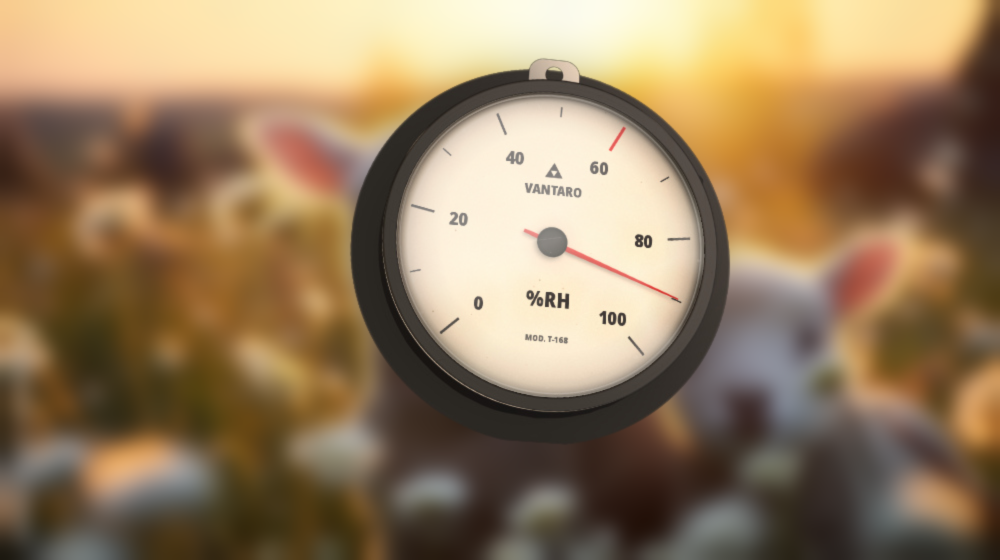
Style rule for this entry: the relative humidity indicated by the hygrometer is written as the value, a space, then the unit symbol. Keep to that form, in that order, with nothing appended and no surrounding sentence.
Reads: 90 %
